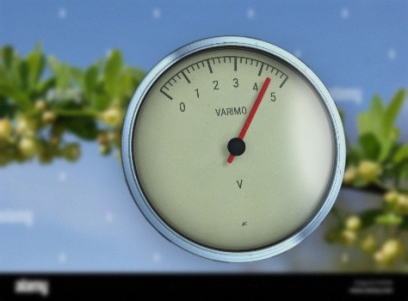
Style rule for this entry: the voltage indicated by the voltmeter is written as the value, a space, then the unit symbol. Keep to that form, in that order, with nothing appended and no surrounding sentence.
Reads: 4.4 V
